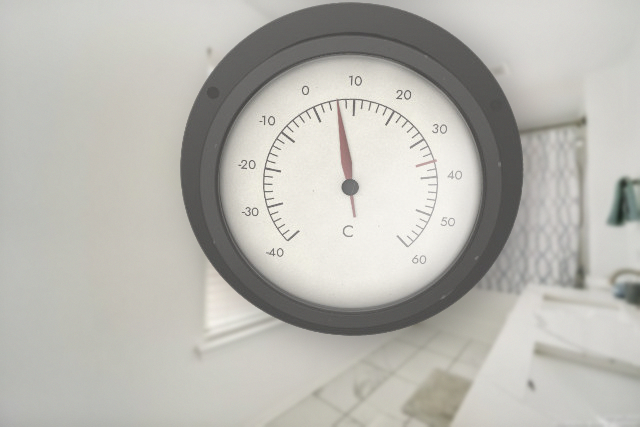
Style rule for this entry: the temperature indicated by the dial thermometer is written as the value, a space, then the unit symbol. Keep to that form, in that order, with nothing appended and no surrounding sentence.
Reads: 6 °C
